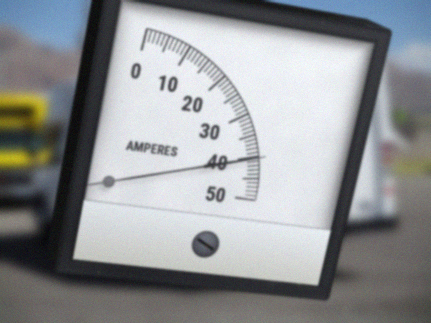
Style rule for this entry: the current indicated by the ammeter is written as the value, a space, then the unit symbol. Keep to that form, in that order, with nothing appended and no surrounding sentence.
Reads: 40 A
